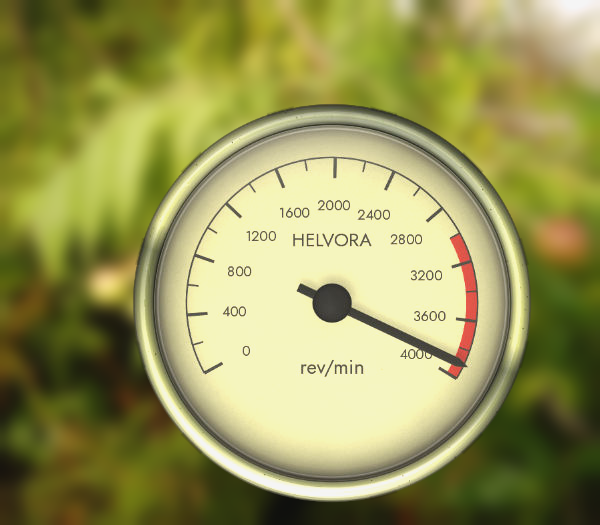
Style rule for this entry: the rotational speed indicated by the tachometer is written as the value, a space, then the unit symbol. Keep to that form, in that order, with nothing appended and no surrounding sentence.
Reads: 3900 rpm
